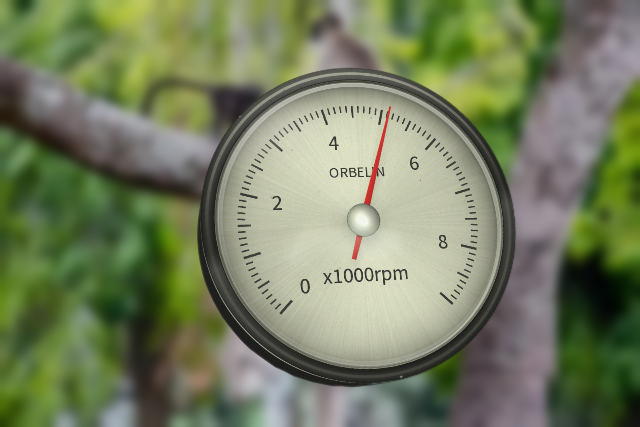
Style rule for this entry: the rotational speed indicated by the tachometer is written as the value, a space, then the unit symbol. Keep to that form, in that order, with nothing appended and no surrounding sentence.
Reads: 5100 rpm
